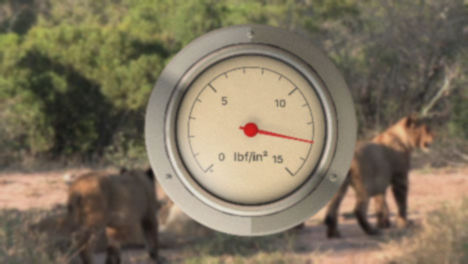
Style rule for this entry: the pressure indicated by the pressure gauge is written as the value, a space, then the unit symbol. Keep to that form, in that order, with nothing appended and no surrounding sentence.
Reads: 13 psi
